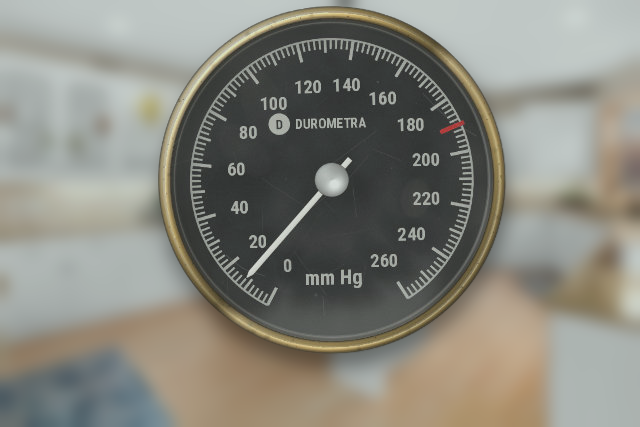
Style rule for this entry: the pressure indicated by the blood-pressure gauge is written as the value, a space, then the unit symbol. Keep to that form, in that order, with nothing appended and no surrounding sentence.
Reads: 12 mmHg
